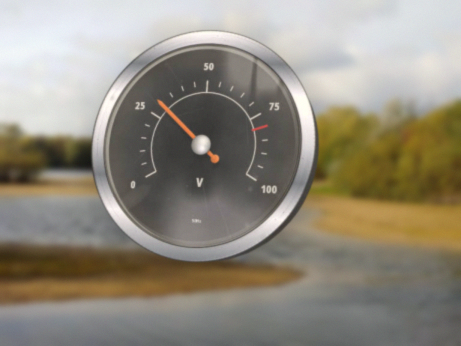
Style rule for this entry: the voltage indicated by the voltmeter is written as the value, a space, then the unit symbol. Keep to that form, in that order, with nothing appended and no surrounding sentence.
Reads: 30 V
